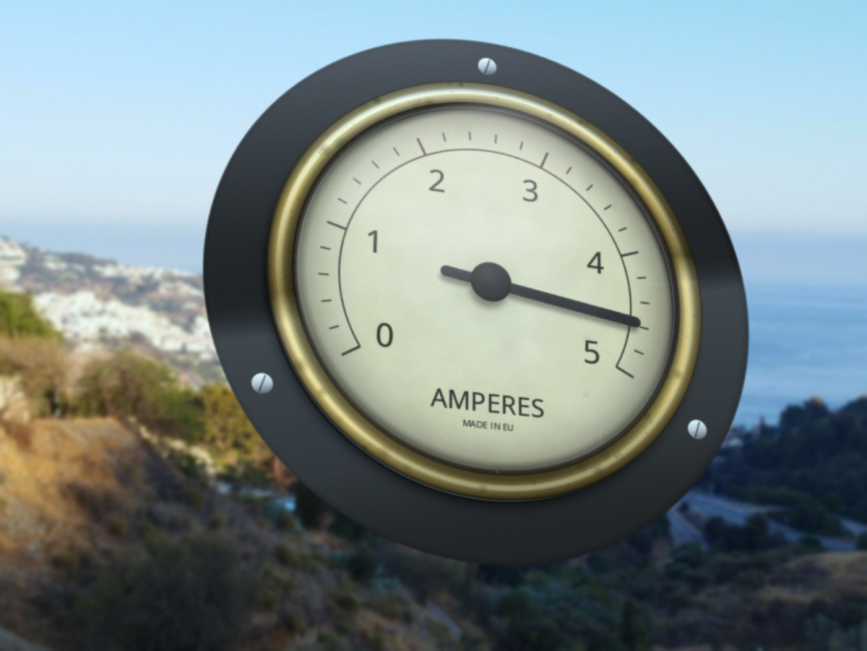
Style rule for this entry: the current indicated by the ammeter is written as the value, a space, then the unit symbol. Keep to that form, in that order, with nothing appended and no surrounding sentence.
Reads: 4.6 A
